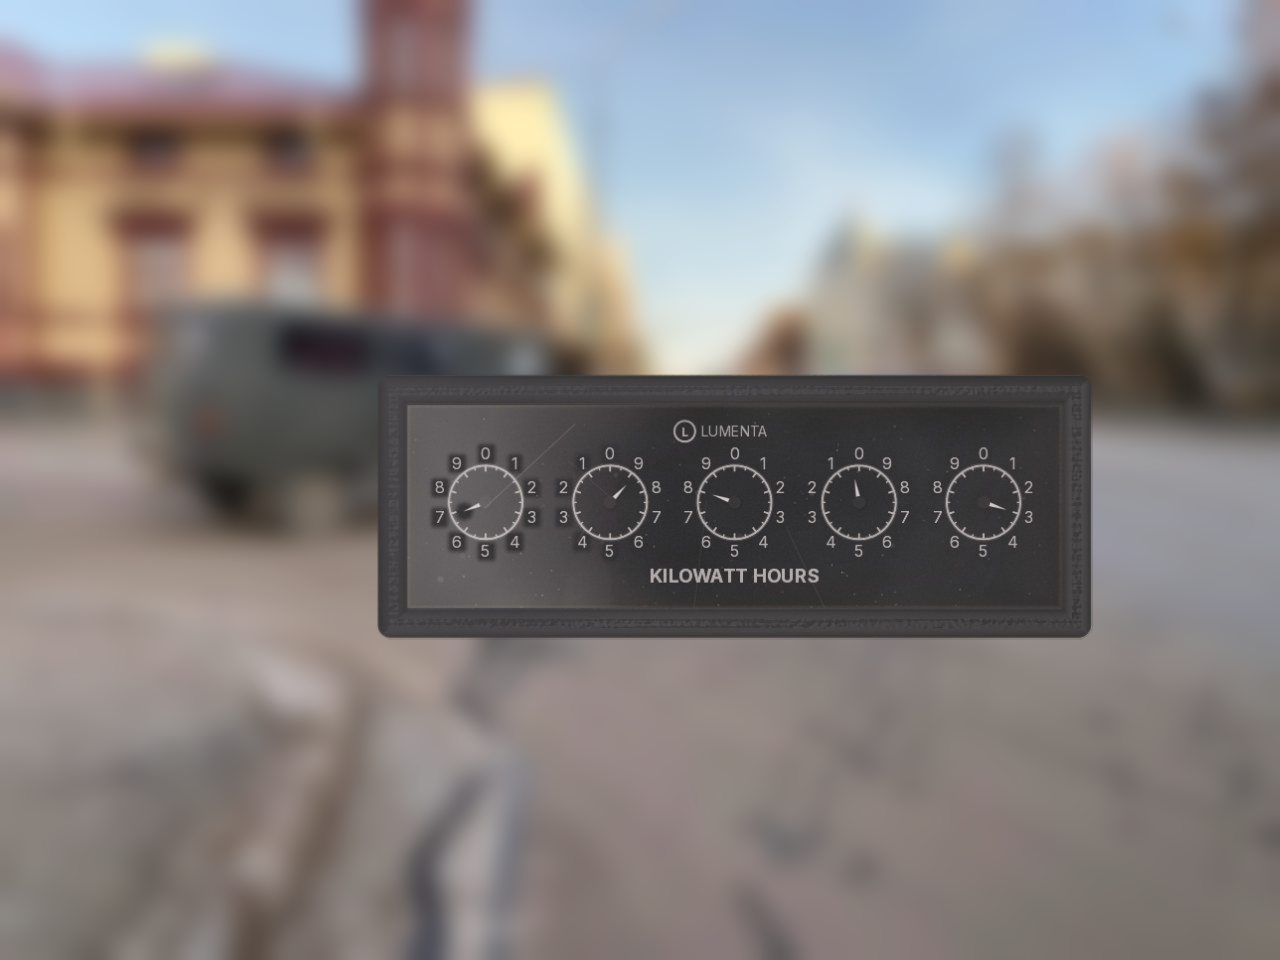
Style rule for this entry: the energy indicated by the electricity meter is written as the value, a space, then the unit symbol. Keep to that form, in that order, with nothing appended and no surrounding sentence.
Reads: 68803 kWh
